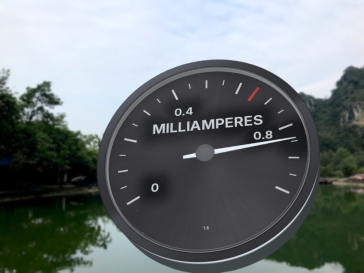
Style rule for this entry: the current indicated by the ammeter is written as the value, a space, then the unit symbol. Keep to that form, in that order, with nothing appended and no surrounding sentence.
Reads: 0.85 mA
